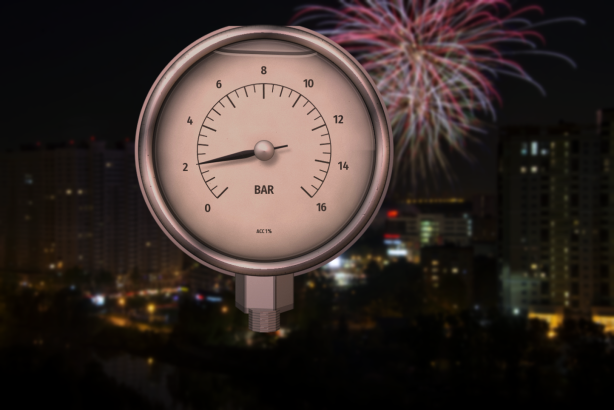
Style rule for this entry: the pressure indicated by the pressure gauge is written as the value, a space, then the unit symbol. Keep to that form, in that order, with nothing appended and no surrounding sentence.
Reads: 2 bar
